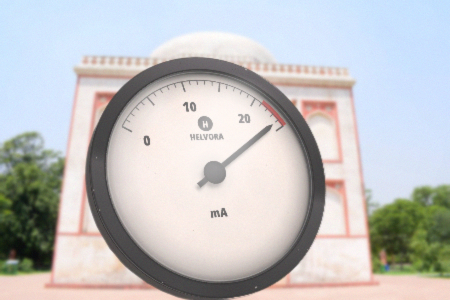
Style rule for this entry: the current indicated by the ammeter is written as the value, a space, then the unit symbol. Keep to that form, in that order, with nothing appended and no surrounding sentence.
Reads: 24 mA
